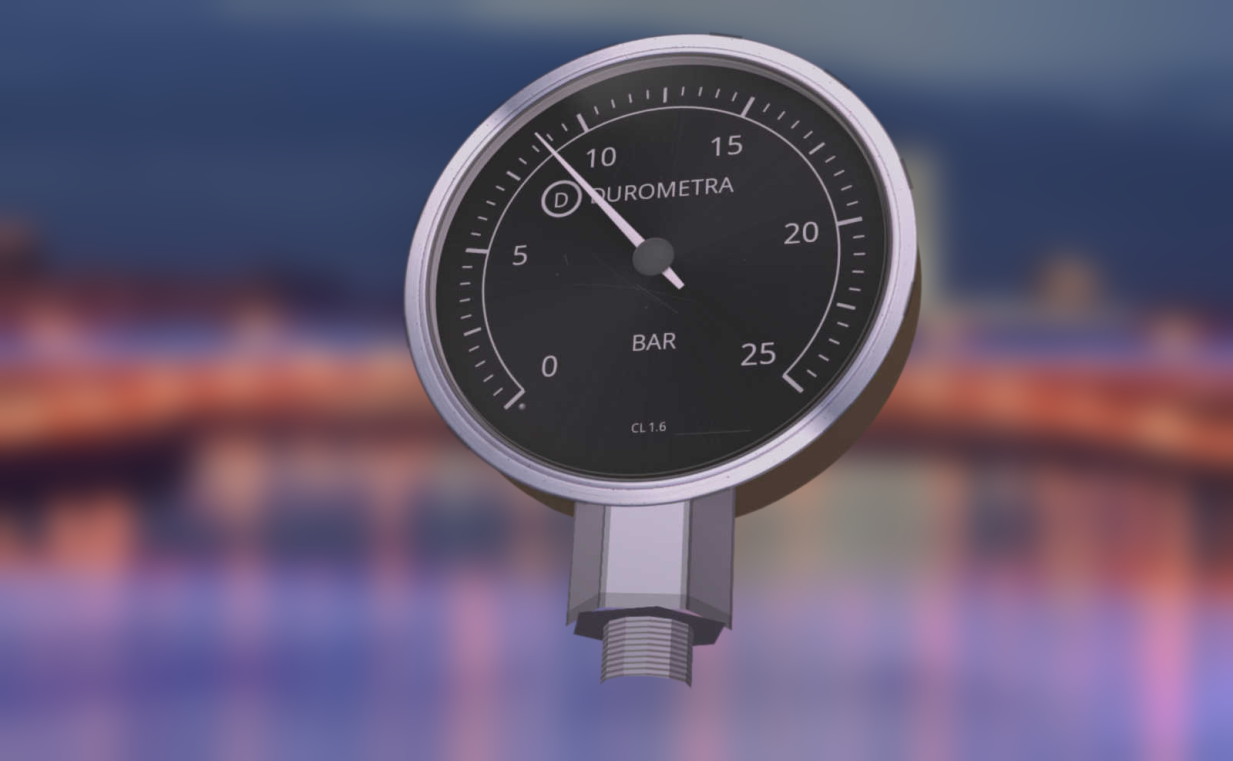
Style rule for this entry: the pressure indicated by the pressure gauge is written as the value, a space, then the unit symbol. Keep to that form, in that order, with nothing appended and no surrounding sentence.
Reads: 8.75 bar
